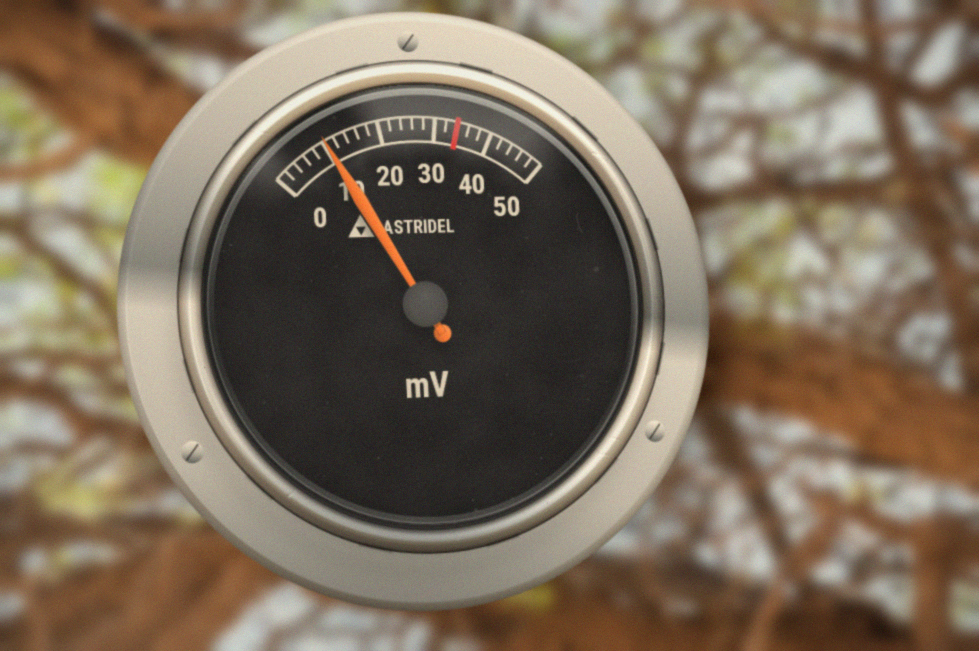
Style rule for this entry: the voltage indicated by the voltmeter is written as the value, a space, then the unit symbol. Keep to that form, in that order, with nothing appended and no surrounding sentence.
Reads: 10 mV
